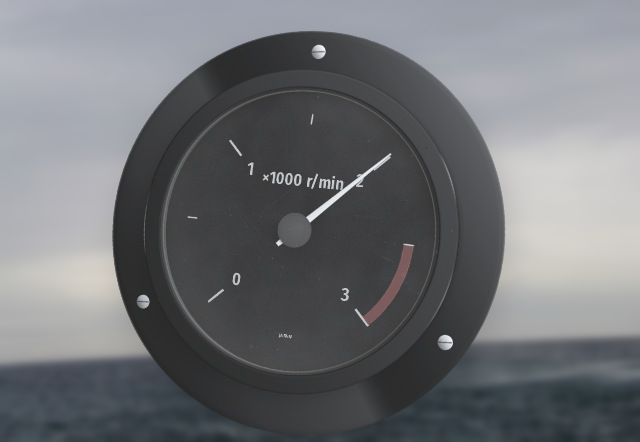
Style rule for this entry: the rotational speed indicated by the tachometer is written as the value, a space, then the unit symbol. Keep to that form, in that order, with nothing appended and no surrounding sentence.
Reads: 2000 rpm
